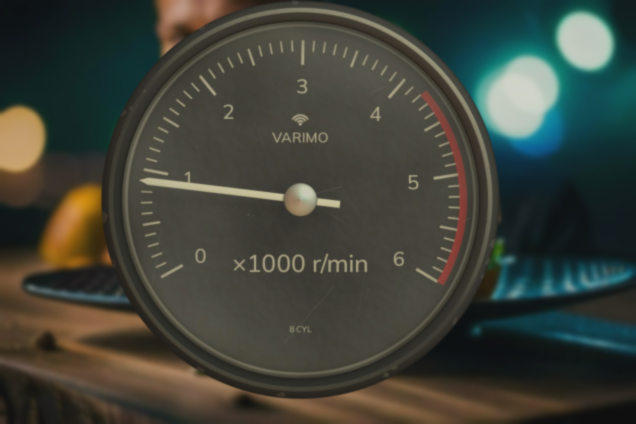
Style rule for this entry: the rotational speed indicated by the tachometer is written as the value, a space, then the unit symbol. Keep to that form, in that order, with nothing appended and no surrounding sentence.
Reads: 900 rpm
